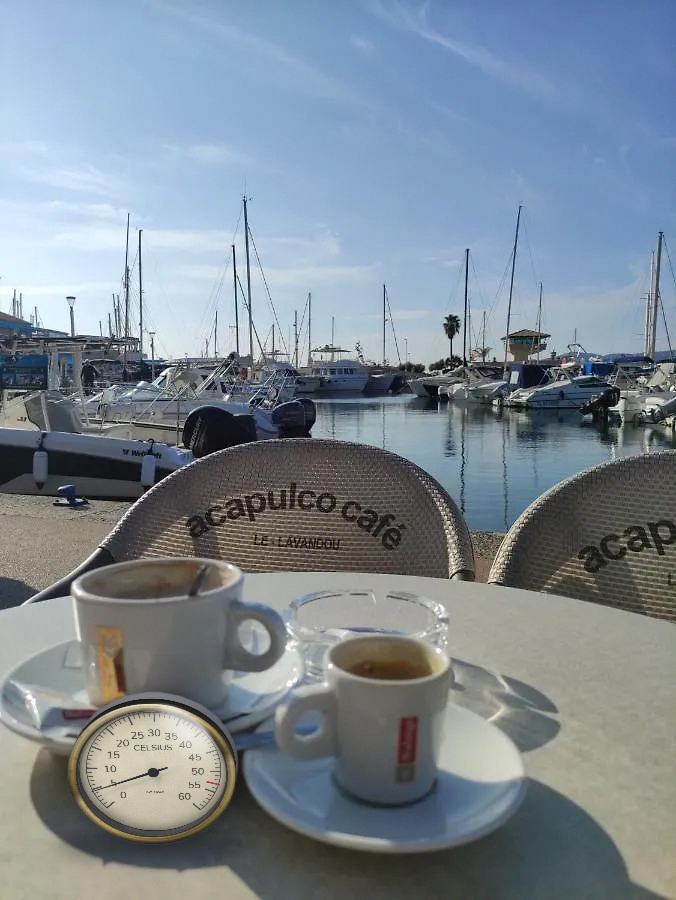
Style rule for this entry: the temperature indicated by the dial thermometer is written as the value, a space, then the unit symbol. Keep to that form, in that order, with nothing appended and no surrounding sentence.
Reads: 5 °C
